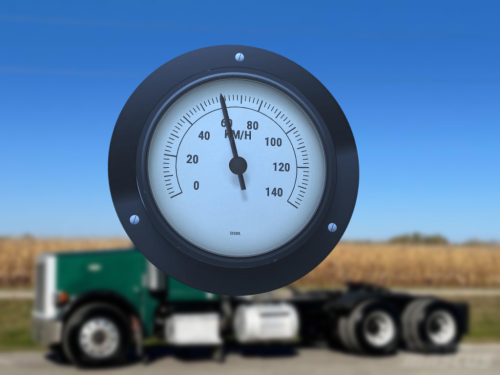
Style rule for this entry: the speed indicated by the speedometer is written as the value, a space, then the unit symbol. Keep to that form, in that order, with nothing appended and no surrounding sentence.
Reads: 60 km/h
